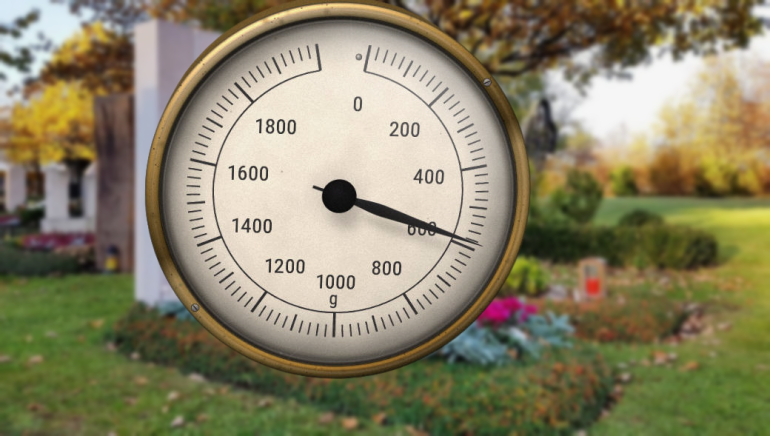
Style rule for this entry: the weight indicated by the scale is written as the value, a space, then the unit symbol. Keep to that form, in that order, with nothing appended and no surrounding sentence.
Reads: 580 g
